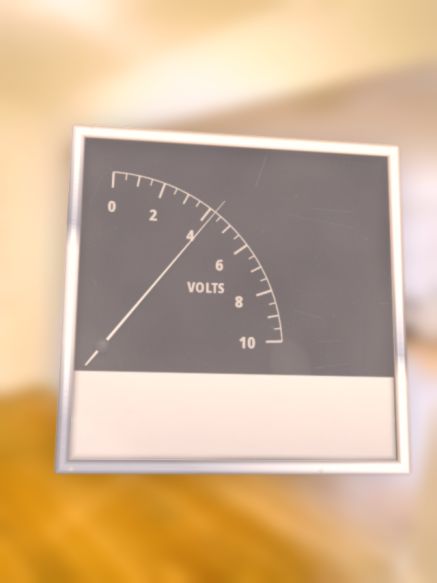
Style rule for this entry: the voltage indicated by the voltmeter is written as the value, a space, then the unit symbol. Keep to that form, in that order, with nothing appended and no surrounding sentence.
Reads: 4.25 V
